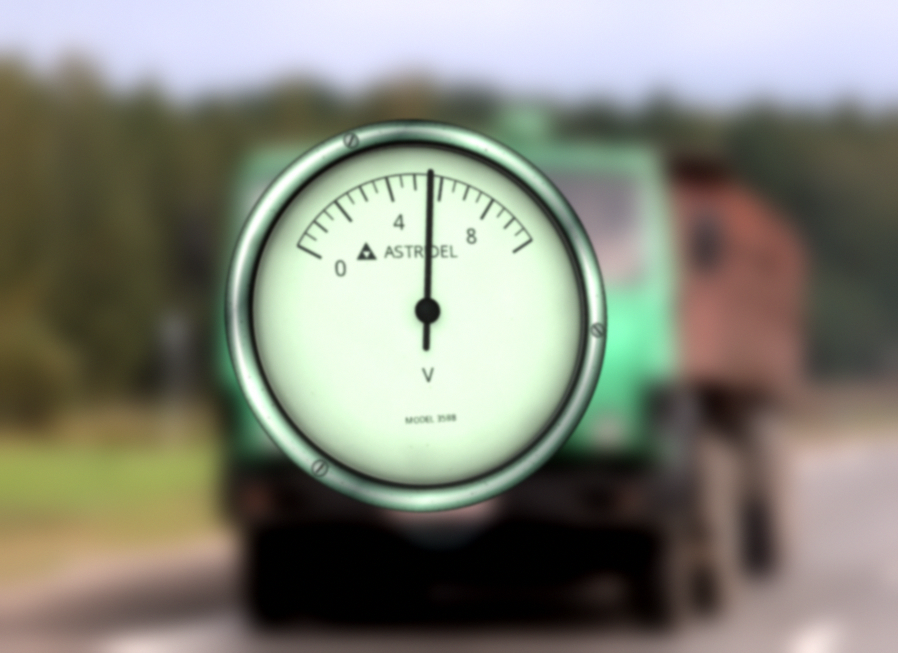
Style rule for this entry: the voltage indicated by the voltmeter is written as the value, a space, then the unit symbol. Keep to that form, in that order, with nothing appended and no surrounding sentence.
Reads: 5.5 V
